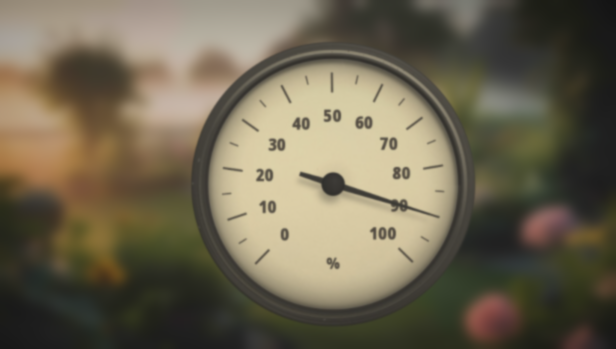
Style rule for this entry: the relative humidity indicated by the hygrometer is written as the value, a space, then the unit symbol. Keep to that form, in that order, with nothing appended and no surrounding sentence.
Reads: 90 %
